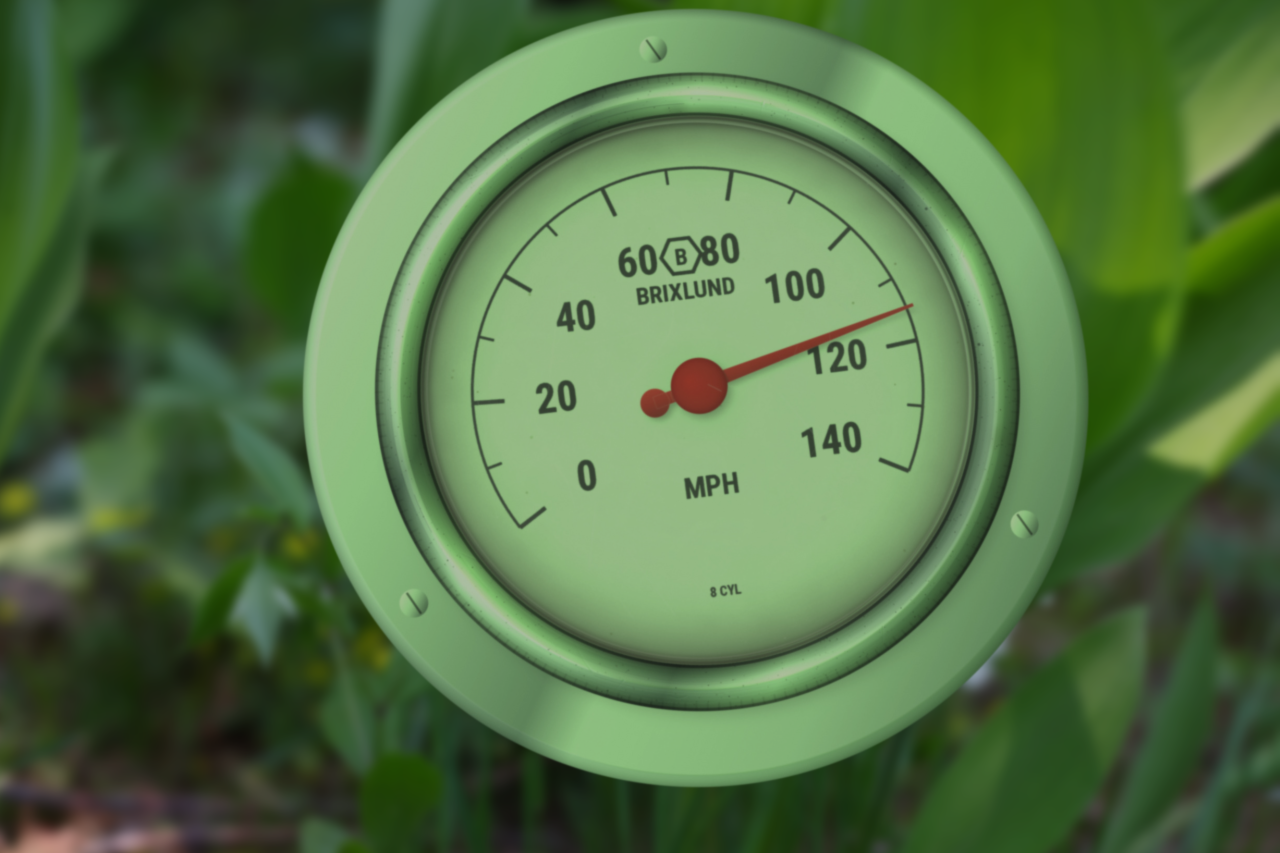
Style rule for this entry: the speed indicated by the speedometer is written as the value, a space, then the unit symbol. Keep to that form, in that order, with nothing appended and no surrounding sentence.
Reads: 115 mph
